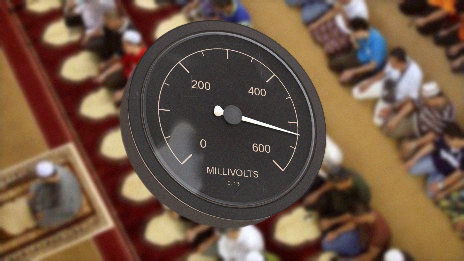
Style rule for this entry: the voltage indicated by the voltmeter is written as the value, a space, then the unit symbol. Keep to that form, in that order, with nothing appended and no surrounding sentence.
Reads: 525 mV
